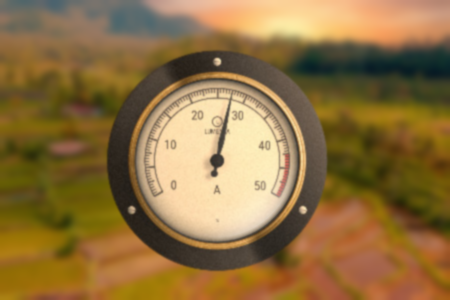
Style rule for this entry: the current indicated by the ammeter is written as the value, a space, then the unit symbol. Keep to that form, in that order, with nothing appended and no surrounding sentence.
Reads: 27.5 A
